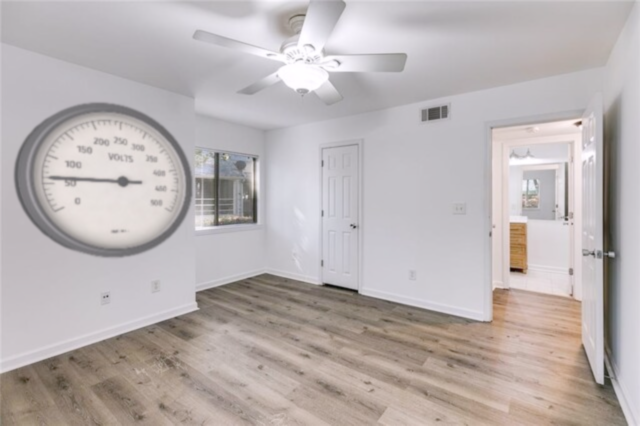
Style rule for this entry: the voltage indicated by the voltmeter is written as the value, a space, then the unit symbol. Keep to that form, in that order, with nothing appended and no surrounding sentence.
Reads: 60 V
